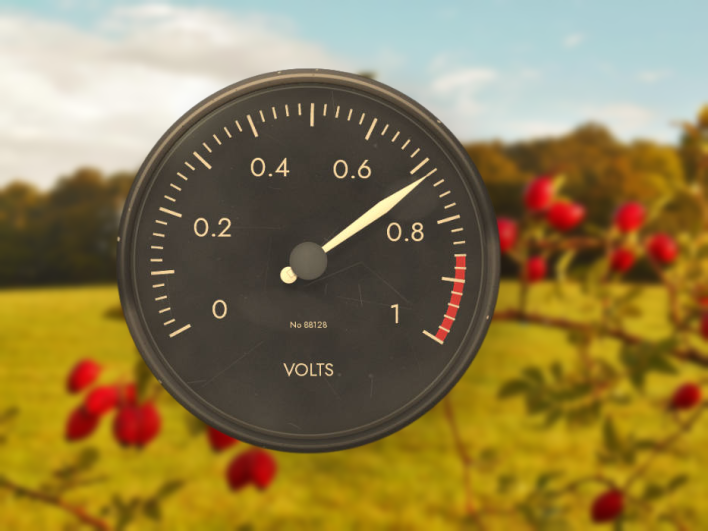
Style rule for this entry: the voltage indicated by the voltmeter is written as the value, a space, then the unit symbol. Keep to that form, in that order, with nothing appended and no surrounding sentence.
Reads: 0.72 V
